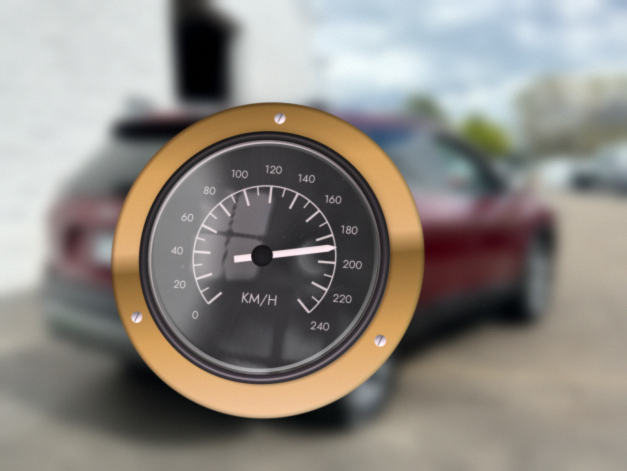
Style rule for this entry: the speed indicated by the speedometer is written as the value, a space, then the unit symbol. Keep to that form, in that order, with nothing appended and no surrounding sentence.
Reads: 190 km/h
